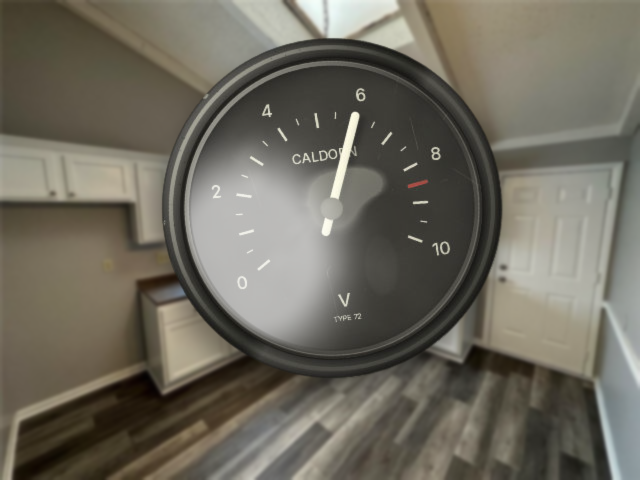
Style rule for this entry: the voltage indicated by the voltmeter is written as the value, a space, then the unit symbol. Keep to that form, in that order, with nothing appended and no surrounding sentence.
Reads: 6 V
